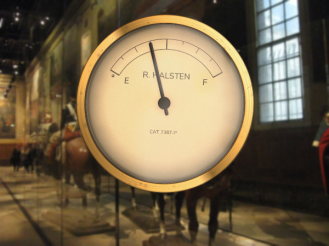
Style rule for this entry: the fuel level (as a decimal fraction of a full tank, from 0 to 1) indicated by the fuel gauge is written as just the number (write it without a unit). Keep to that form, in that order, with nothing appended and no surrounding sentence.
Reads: 0.375
